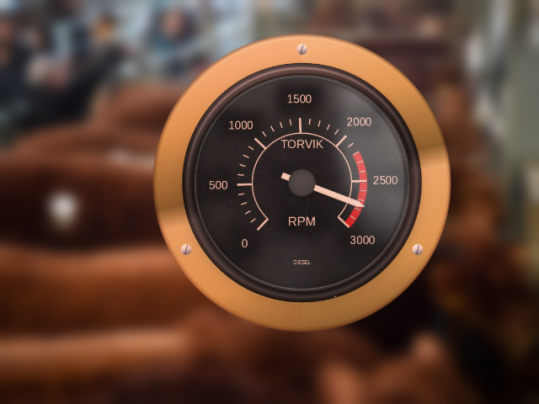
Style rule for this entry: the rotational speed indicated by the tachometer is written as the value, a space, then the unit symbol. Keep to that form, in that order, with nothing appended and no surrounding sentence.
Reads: 2750 rpm
